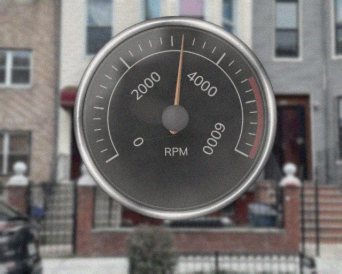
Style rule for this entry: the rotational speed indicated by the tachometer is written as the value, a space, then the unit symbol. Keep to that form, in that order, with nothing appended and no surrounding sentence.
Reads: 3200 rpm
